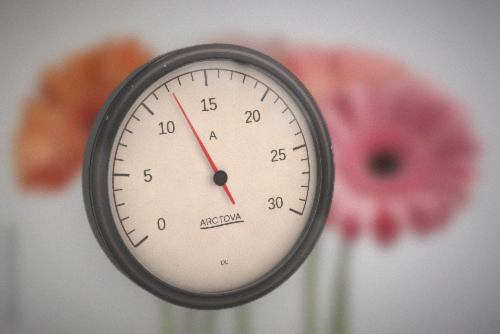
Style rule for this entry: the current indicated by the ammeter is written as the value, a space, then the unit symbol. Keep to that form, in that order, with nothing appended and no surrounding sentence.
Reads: 12 A
